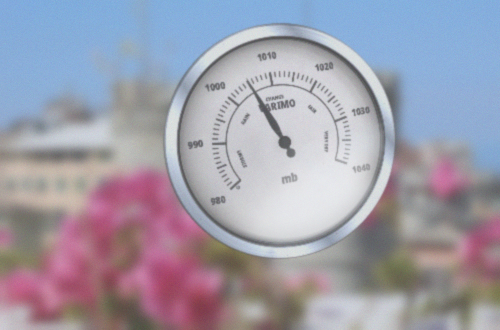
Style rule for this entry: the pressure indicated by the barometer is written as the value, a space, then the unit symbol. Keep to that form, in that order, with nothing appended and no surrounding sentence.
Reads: 1005 mbar
